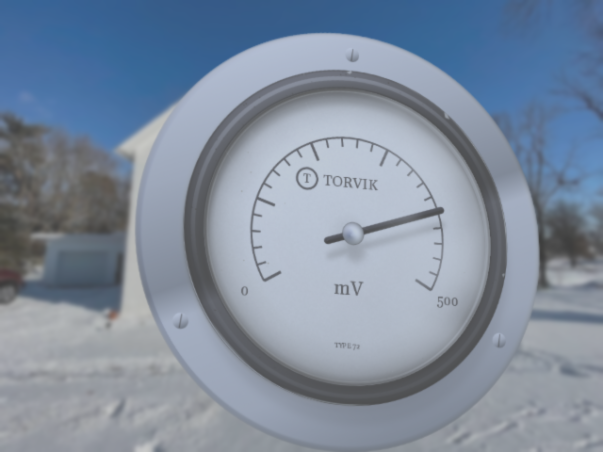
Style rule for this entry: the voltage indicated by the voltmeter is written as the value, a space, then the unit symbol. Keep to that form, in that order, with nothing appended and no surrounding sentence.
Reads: 400 mV
